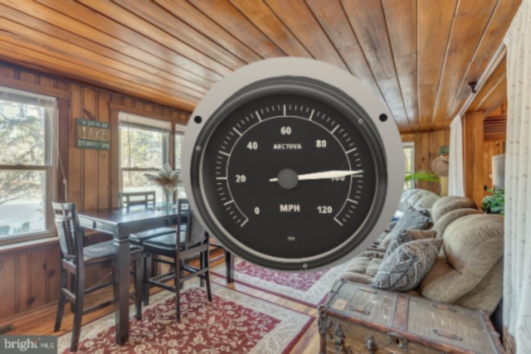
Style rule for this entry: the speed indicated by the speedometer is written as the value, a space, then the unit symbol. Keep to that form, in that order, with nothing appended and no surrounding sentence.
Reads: 98 mph
